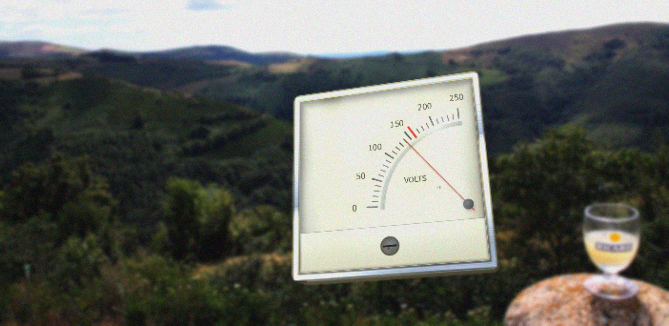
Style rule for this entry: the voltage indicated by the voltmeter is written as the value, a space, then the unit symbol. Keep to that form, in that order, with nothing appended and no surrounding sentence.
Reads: 140 V
